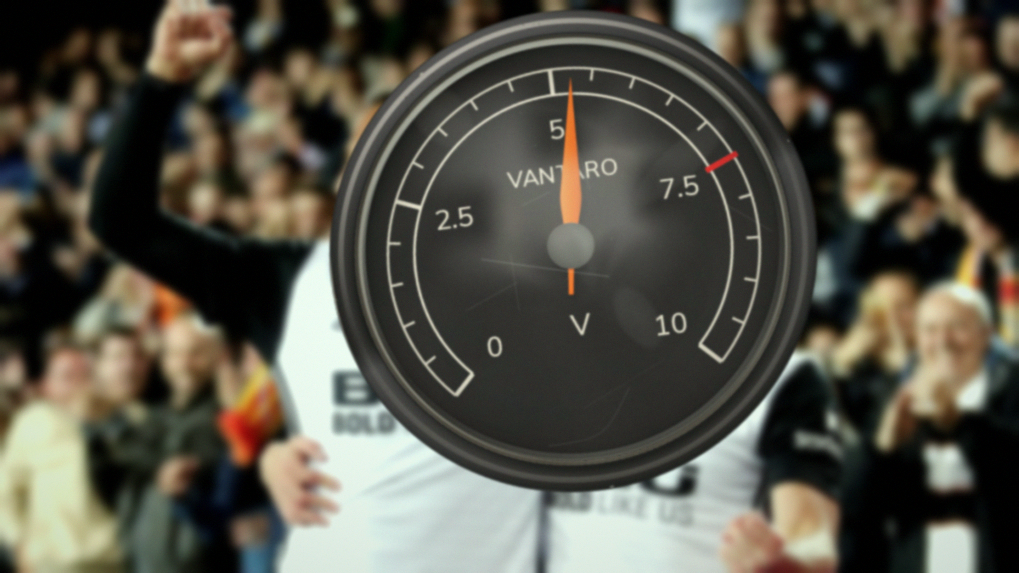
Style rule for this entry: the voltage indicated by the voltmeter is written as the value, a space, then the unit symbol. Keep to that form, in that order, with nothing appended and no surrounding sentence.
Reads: 5.25 V
